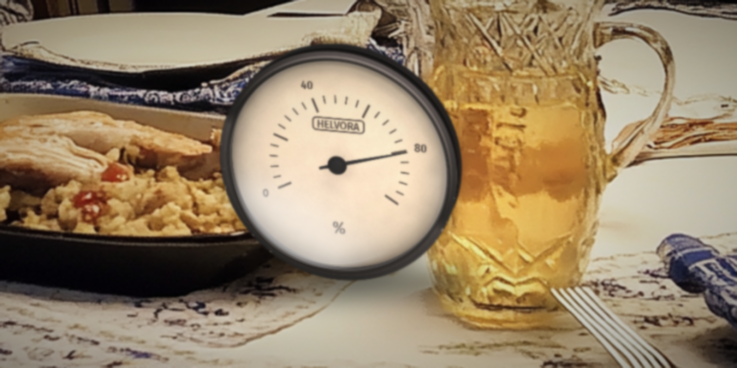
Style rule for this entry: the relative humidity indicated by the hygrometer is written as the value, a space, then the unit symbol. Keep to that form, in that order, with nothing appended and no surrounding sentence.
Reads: 80 %
